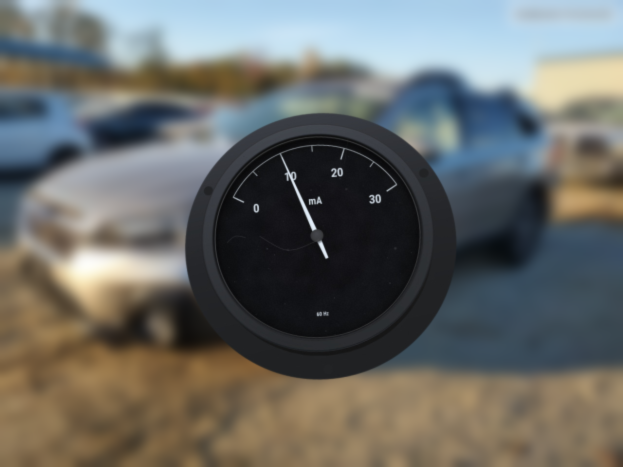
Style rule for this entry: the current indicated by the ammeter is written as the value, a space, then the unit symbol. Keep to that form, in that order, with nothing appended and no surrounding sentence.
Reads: 10 mA
